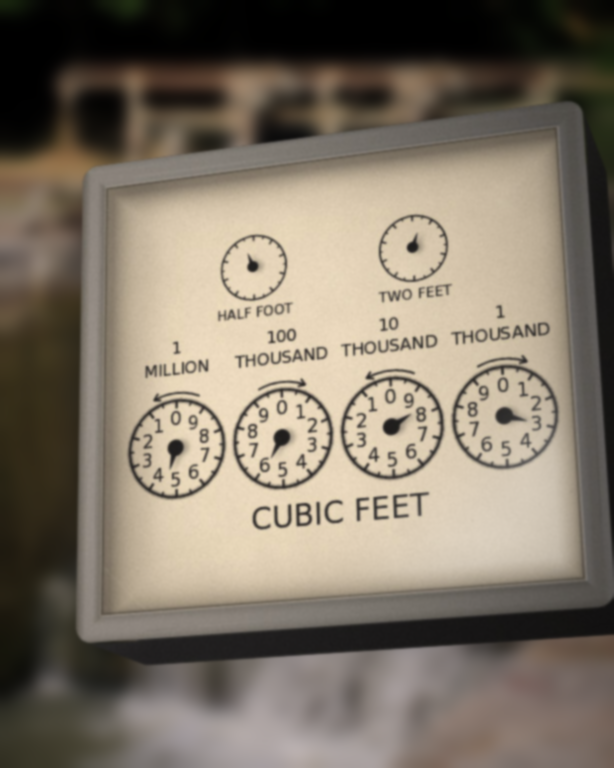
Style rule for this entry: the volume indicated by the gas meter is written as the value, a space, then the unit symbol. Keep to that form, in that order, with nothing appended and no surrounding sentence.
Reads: 458300 ft³
